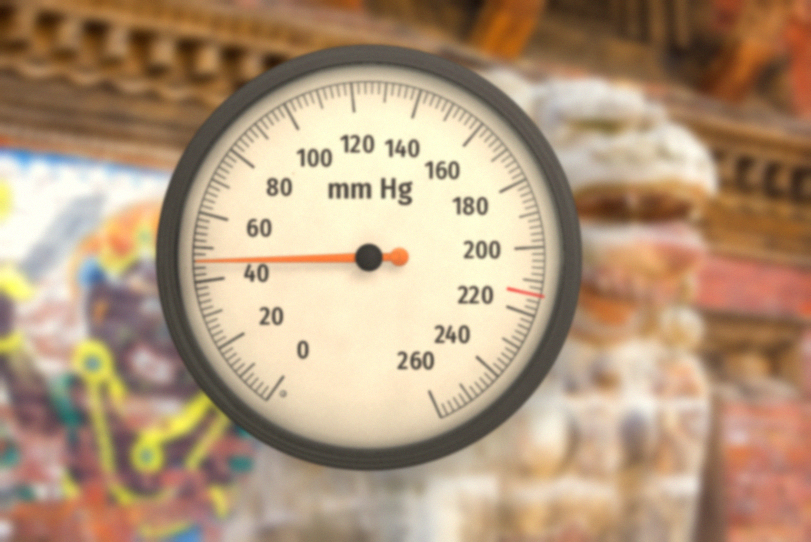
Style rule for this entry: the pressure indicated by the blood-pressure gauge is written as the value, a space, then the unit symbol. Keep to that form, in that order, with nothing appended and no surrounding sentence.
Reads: 46 mmHg
